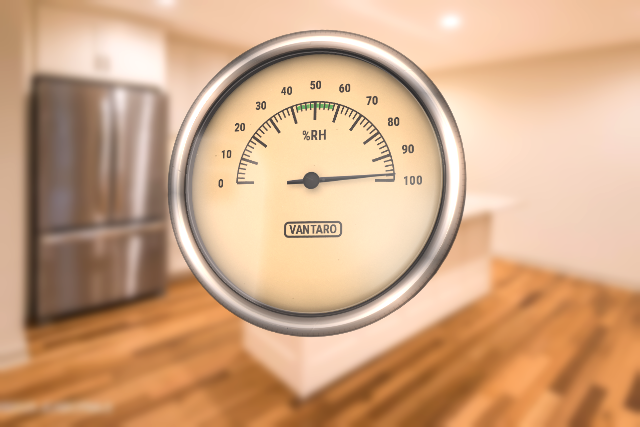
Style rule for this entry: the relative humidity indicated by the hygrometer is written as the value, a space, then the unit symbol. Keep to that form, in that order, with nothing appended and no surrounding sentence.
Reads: 98 %
